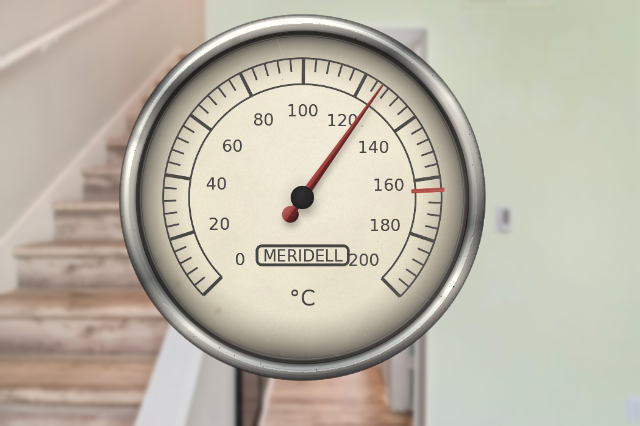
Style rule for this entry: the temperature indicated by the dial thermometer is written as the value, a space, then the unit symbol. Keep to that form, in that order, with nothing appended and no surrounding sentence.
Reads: 126 °C
